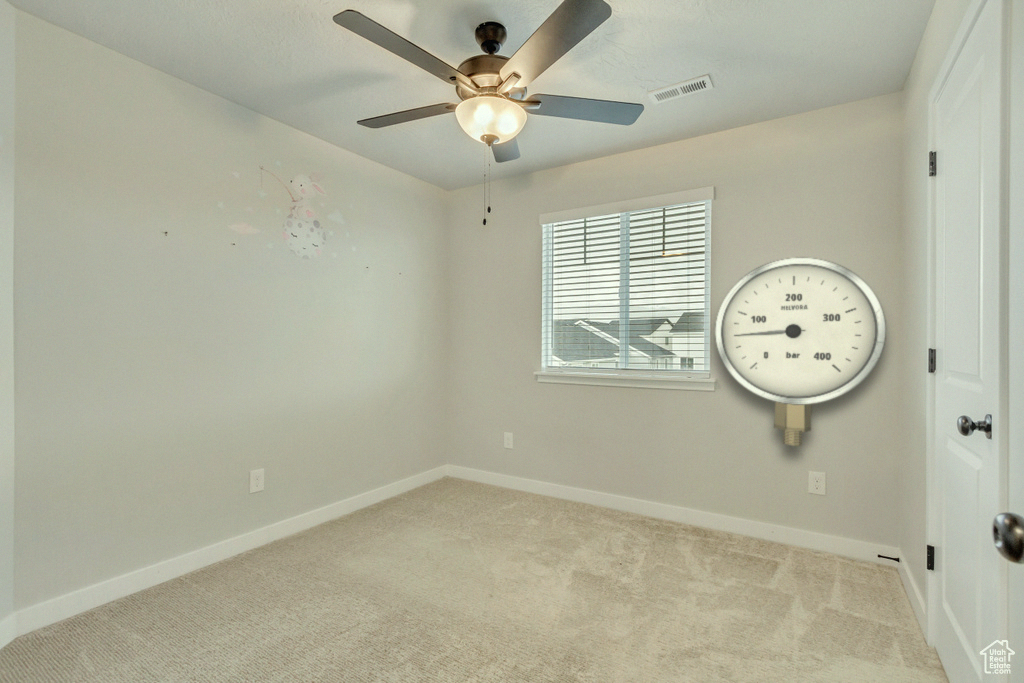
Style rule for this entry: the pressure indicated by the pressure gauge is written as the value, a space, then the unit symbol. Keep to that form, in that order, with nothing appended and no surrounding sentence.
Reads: 60 bar
